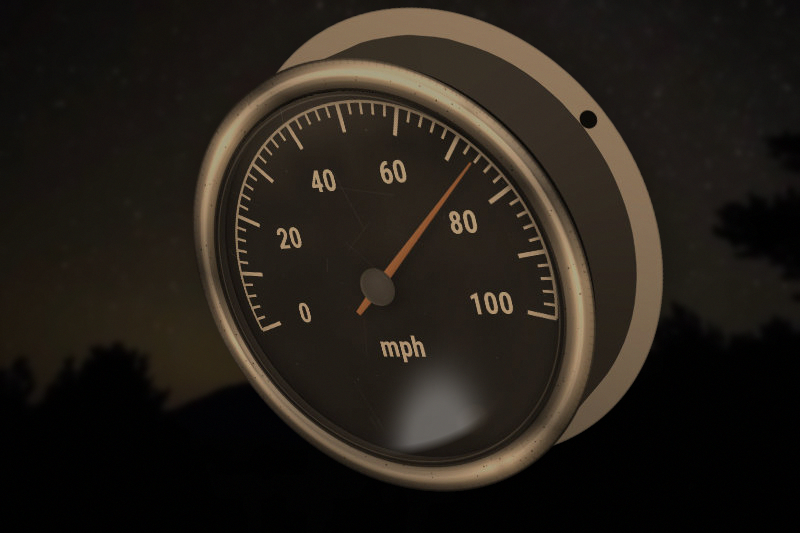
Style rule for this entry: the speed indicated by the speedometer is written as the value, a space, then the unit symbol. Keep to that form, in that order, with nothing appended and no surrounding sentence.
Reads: 74 mph
